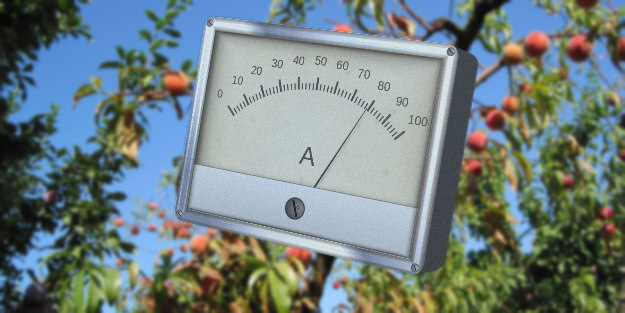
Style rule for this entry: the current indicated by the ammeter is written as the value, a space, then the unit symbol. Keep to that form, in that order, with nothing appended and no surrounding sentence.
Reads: 80 A
